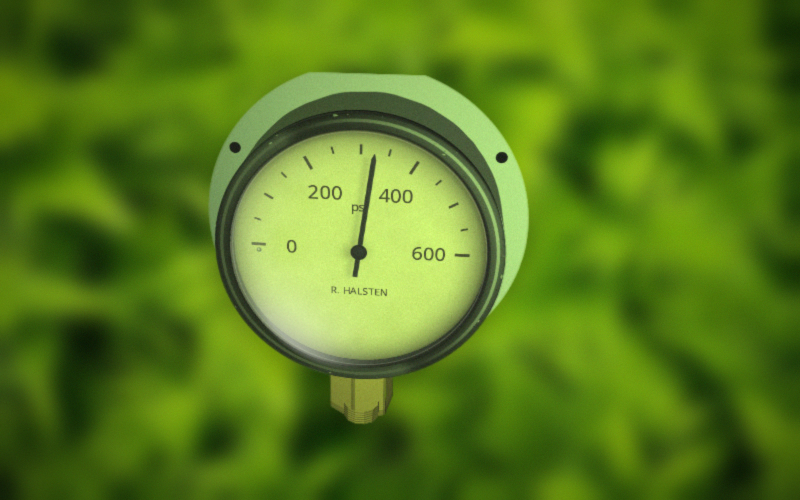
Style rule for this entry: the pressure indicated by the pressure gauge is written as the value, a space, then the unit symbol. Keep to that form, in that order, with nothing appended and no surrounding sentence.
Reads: 325 psi
